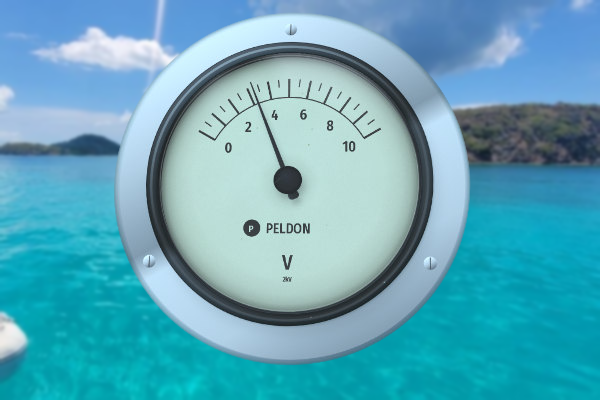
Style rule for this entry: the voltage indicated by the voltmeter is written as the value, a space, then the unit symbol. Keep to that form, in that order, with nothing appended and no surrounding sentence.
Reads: 3.25 V
